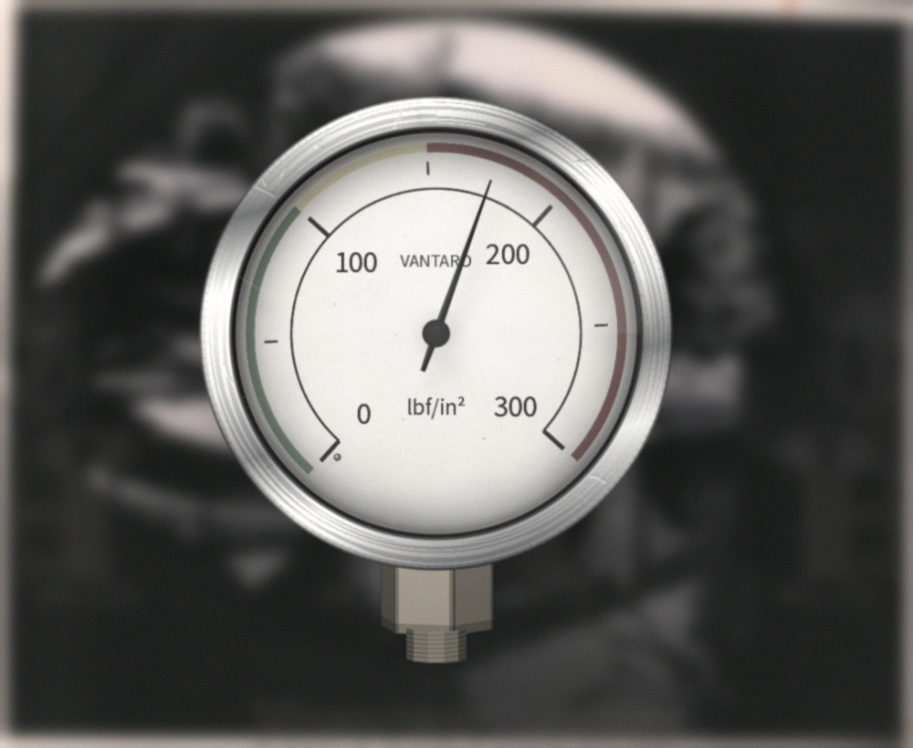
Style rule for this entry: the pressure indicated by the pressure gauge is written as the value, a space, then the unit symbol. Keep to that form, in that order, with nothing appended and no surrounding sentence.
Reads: 175 psi
